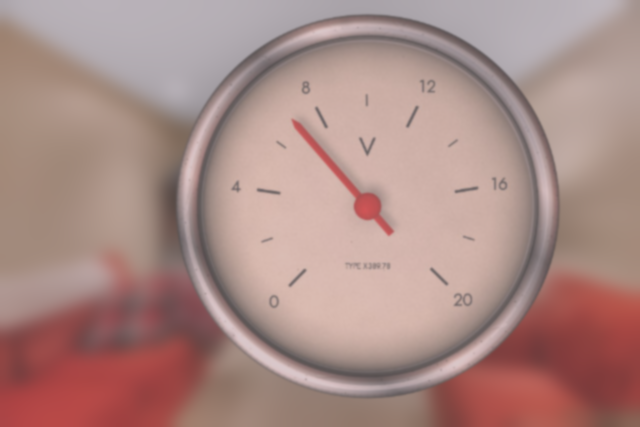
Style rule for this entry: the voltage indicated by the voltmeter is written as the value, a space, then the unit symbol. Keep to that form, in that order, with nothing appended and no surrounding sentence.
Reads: 7 V
